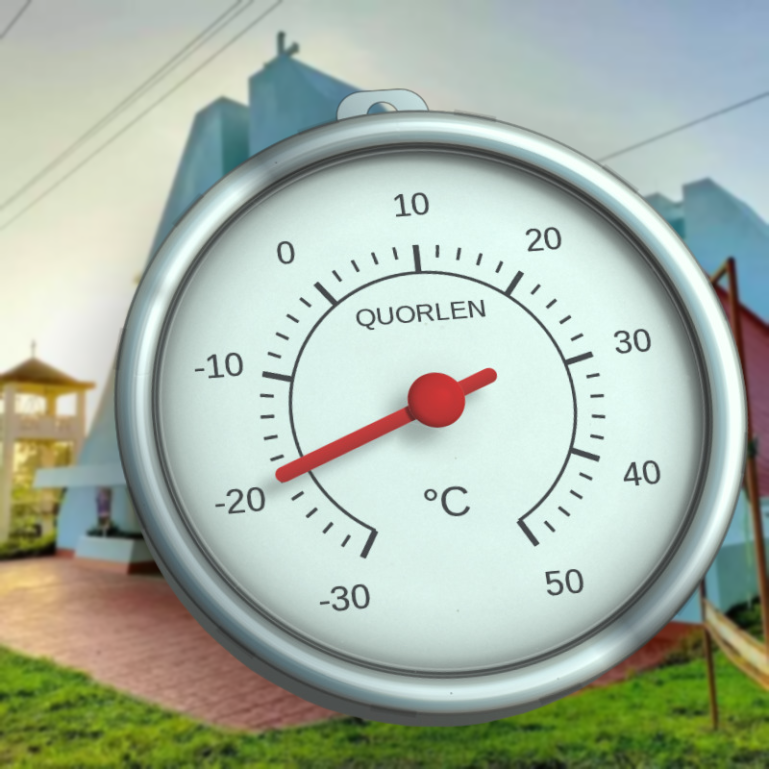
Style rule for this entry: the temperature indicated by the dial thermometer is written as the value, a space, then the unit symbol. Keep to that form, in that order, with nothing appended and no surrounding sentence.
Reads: -20 °C
